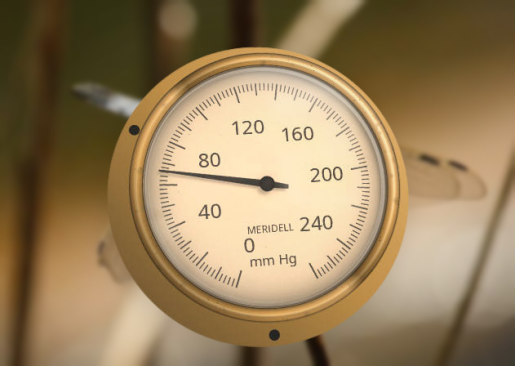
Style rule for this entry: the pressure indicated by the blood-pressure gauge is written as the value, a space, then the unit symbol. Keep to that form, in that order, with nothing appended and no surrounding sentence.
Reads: 66 mmHg
